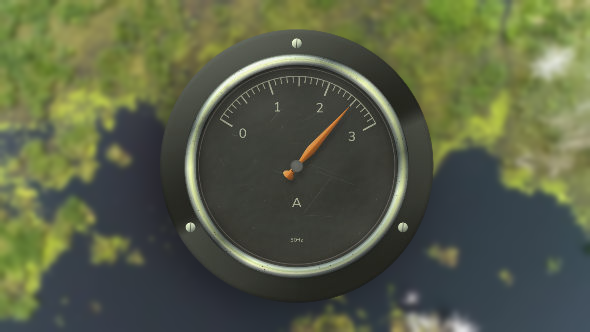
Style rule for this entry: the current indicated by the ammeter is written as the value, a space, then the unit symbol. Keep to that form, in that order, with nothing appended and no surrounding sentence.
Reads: 2.5 A
